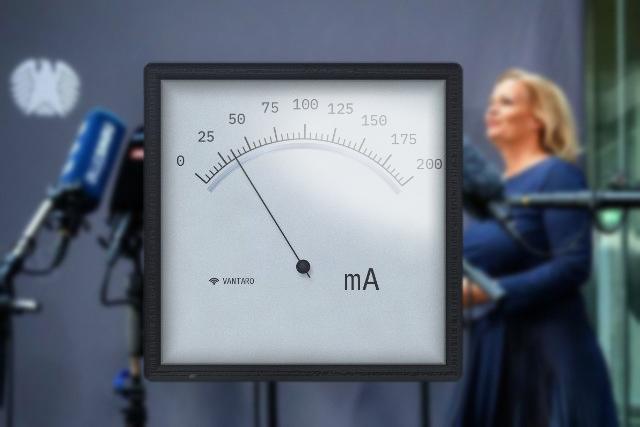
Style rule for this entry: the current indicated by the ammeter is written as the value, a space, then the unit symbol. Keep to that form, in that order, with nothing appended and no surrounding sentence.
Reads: 35 mA
